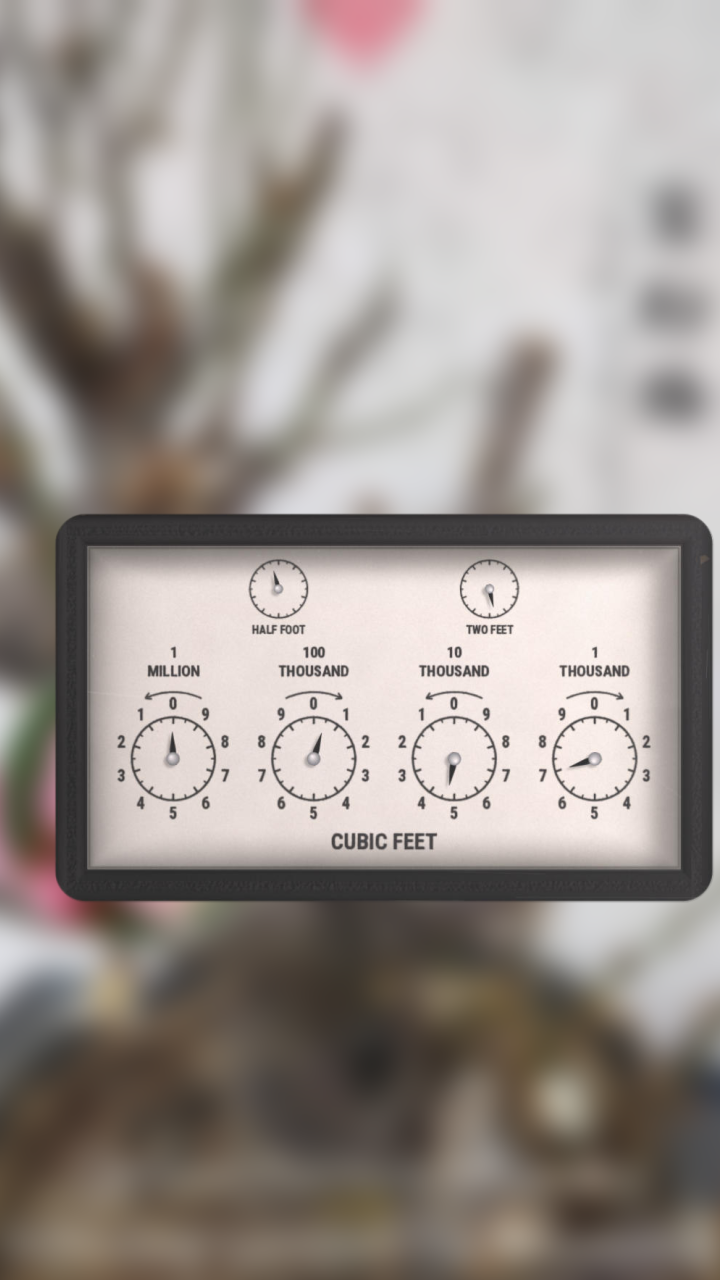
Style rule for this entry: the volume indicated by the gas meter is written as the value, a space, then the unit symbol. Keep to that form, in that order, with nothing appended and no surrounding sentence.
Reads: 4700 ft³
